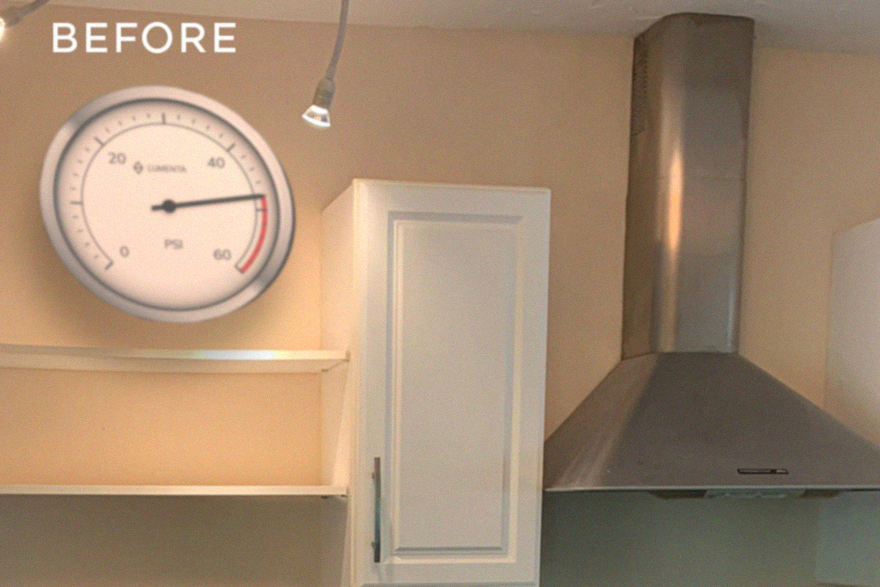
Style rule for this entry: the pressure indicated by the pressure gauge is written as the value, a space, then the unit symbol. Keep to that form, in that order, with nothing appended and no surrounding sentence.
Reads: 48 psi
